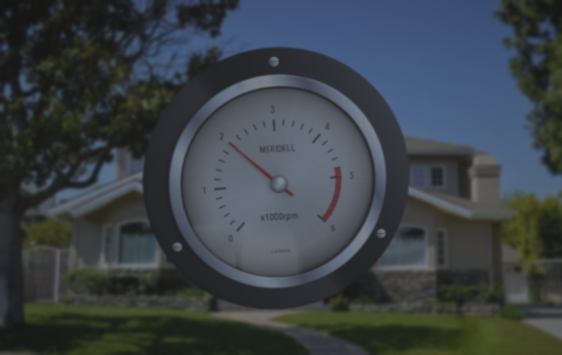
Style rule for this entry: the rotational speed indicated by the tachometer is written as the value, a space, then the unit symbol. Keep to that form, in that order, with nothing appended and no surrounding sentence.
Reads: 2000 rpm
